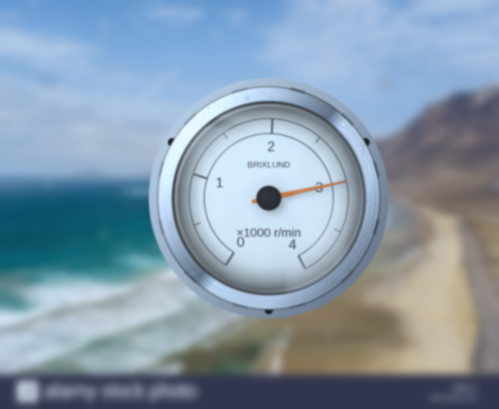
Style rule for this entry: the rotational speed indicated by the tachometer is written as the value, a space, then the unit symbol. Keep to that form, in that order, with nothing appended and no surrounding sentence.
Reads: 3000 rpm
